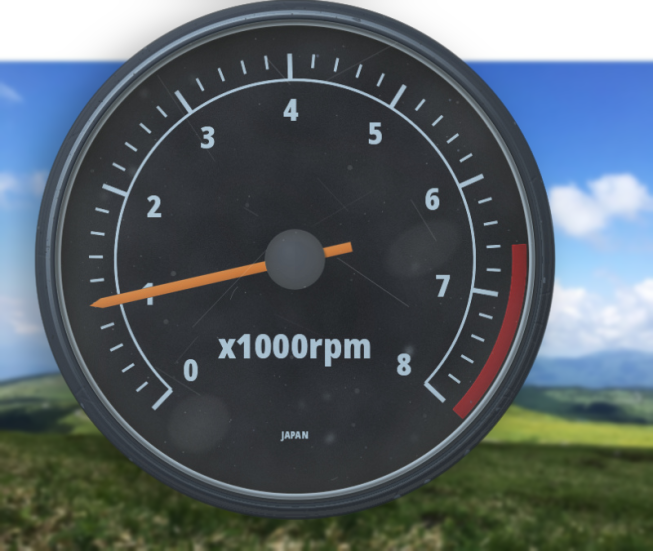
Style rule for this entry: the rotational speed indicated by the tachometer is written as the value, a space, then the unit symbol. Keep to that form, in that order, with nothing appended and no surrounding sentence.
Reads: 1000 rpm
